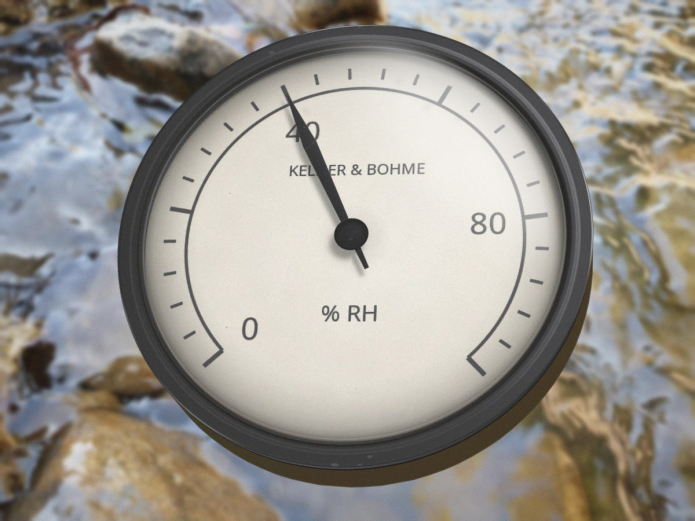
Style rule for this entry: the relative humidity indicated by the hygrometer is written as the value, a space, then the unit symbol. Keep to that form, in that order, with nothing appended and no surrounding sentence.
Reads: 40 %
